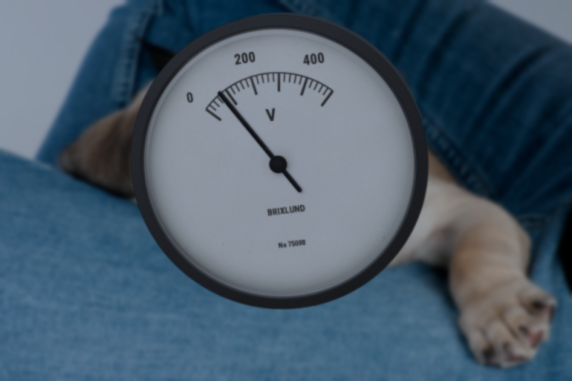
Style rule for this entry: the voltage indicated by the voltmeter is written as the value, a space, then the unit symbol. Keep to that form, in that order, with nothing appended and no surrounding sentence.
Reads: 80 V
